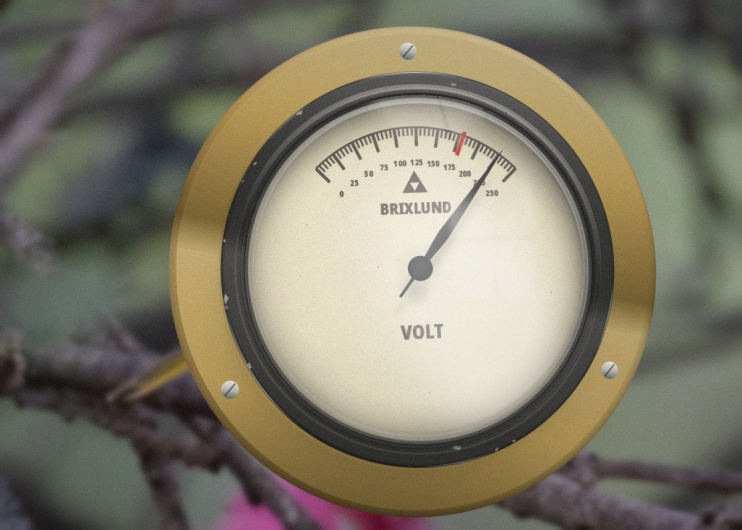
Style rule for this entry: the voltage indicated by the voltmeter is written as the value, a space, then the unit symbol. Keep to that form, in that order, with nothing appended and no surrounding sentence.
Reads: 225 V
